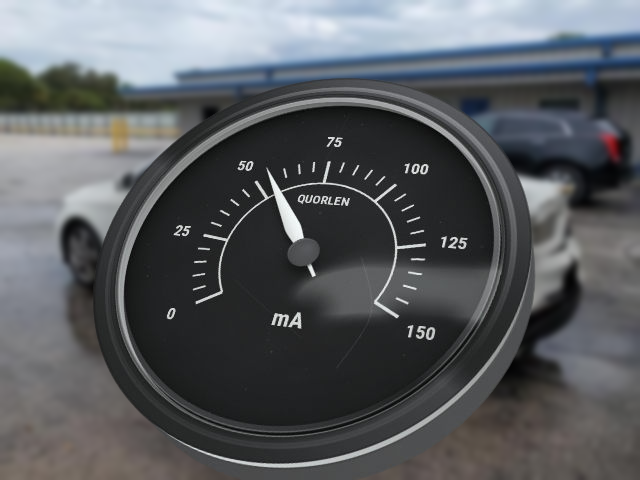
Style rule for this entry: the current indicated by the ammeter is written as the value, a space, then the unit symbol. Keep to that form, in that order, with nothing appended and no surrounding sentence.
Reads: 55 mA
